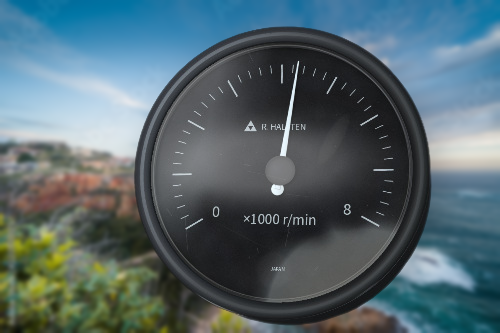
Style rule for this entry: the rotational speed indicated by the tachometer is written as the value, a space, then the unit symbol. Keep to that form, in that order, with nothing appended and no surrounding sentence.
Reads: 4300 rpm
